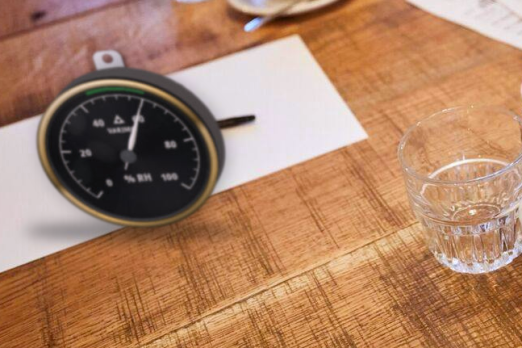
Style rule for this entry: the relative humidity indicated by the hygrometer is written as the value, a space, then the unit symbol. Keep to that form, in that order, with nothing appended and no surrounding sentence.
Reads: 60 %
